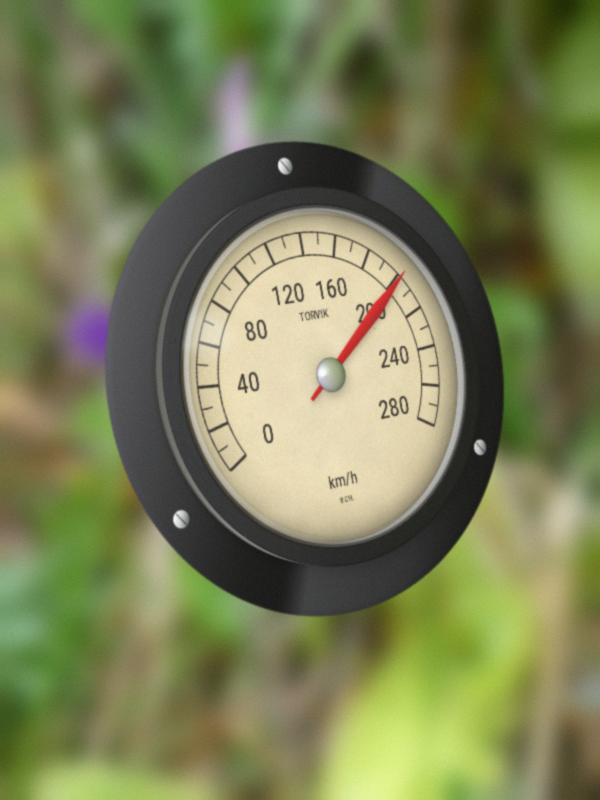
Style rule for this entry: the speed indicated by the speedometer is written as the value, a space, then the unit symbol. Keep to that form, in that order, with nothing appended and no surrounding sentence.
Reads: 200 km/h
